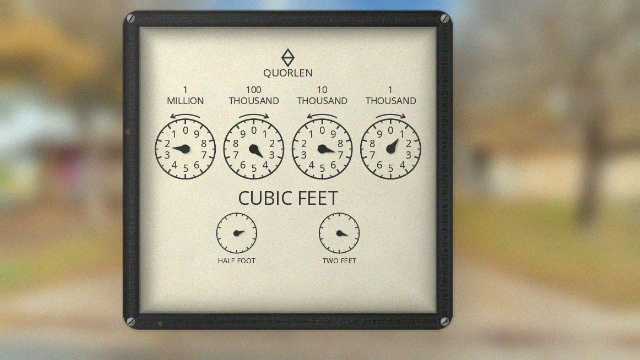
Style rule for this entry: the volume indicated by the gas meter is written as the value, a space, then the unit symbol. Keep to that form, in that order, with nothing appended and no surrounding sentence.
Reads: 237100 ft³
